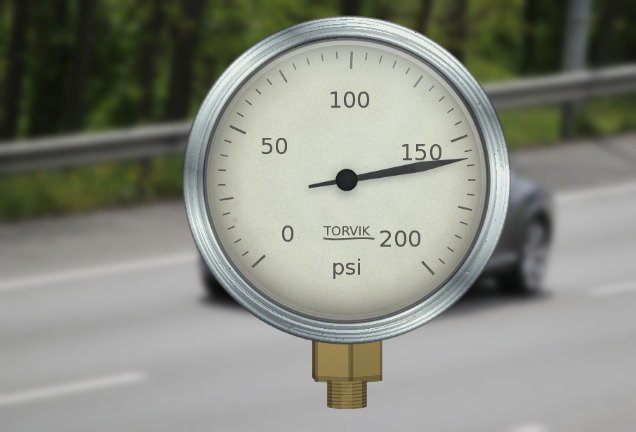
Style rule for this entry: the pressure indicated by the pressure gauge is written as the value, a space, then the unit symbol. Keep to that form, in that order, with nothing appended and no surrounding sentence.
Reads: 157.5 psi
